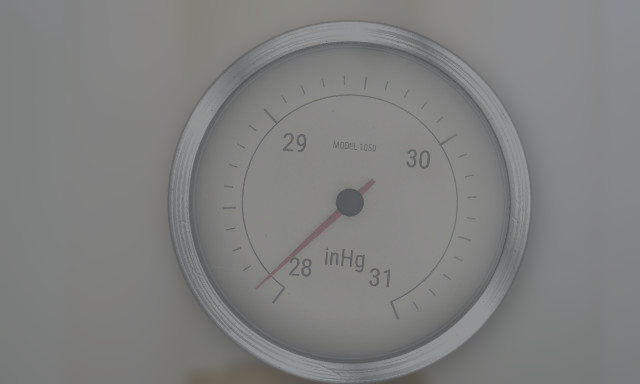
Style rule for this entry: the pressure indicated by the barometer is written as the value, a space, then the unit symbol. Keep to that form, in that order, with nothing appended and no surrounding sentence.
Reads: 28.1 inHg
